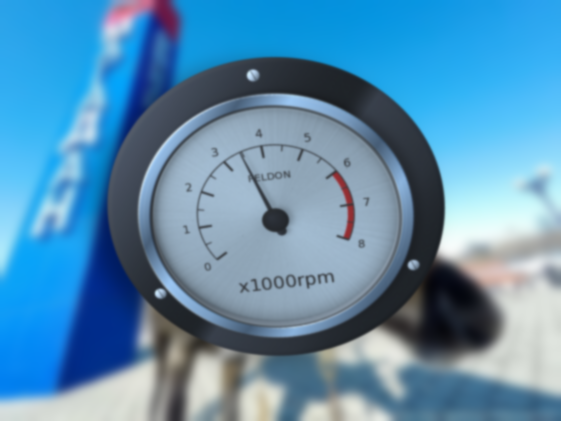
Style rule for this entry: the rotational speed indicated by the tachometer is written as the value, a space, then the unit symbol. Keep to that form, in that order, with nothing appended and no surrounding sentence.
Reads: 3500 rpm
